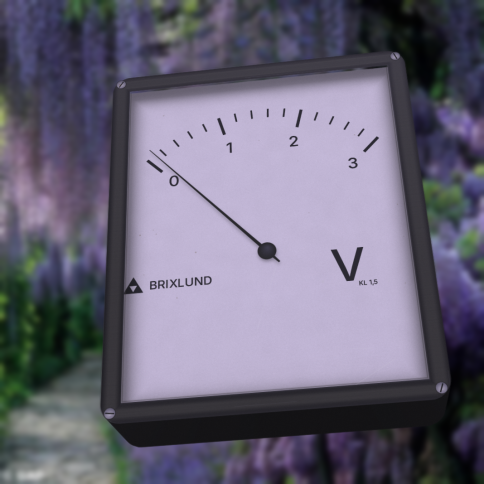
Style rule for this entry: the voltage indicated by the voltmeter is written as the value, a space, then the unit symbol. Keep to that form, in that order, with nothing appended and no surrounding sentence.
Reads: 0.1 V
